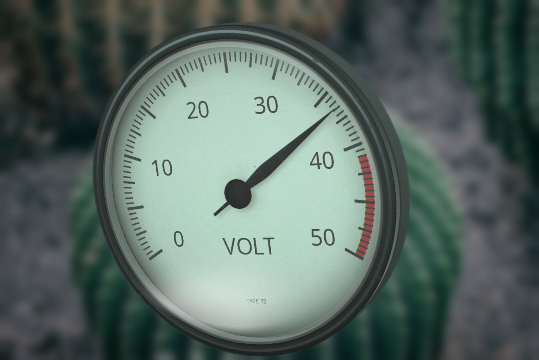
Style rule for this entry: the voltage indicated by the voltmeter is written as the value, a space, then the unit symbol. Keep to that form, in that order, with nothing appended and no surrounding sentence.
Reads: 36.5 V
